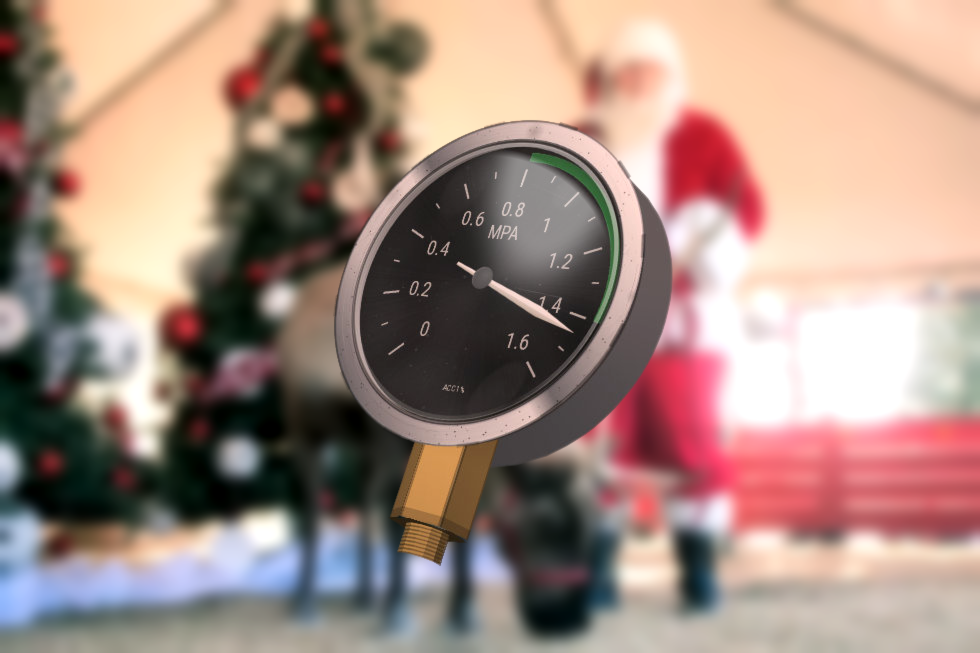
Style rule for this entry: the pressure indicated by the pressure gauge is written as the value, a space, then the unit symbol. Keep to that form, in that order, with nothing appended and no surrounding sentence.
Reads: 1.45 MPa
